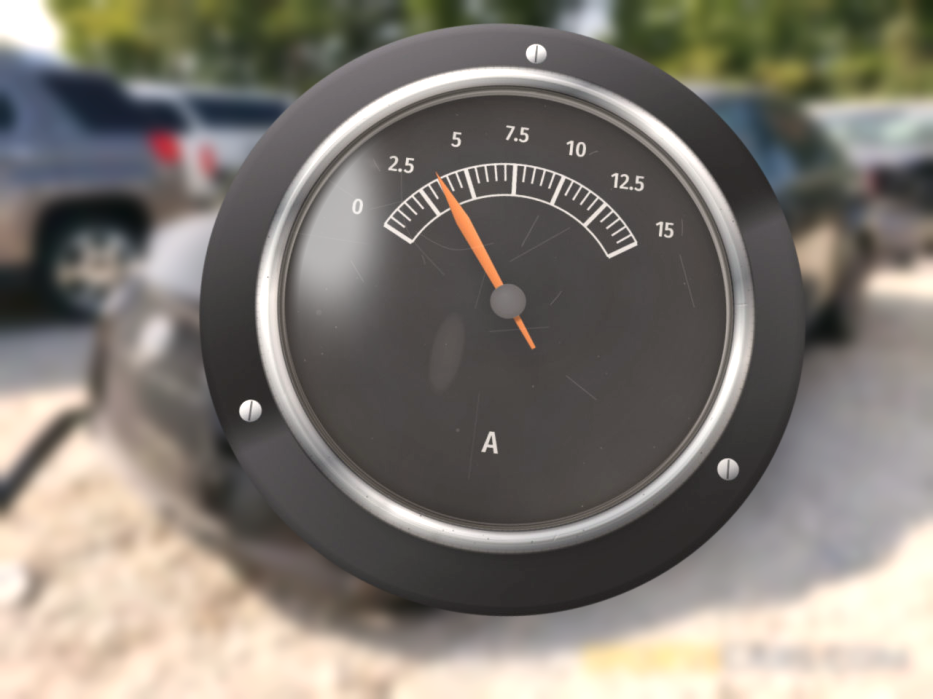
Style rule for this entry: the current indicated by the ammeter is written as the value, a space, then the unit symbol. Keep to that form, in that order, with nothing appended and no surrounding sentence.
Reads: 3.5 A
